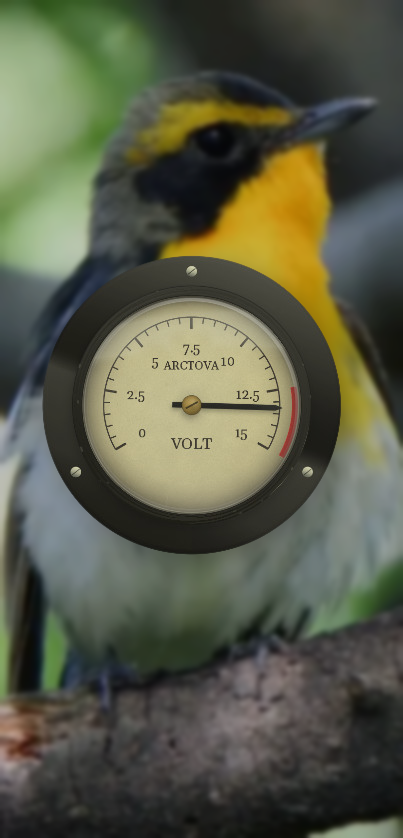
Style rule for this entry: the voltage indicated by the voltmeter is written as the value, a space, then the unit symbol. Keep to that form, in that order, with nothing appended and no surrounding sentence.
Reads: 13.25 V
